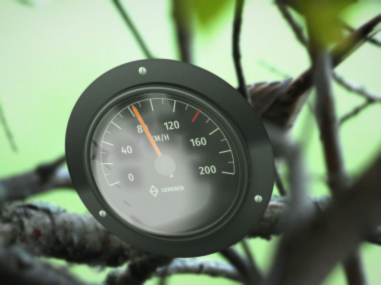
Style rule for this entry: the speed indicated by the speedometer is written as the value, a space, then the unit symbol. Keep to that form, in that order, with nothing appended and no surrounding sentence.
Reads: 85 km/h
